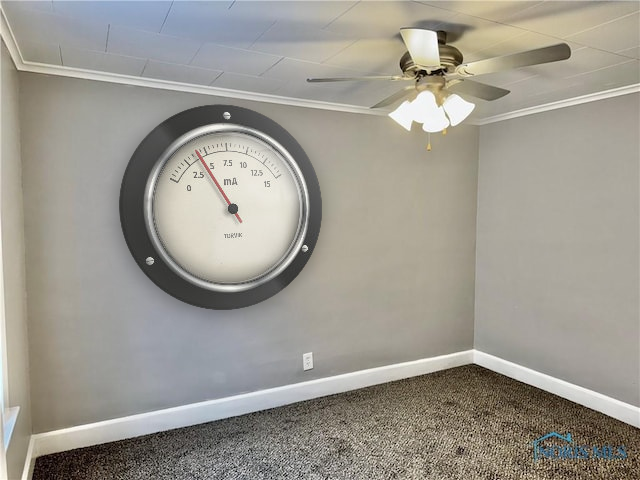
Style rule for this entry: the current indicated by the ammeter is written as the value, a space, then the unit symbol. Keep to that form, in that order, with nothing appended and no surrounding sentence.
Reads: 4 mA
